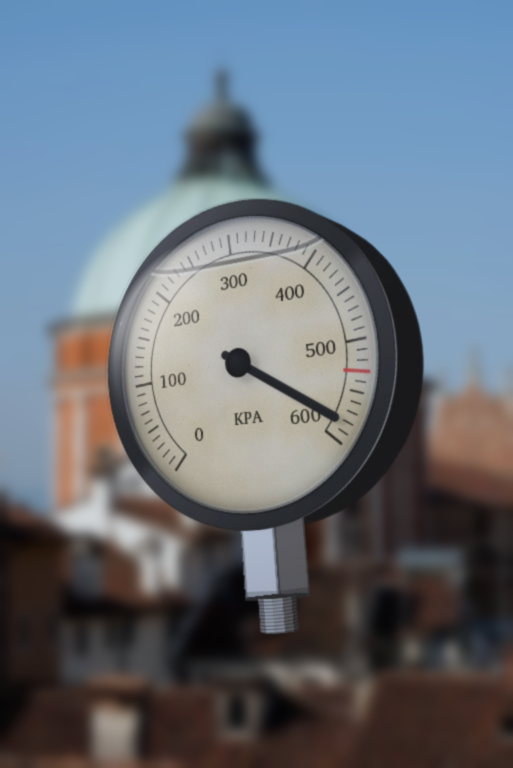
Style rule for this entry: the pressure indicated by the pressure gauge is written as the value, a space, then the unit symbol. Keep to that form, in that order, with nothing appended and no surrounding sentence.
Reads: 580 kPa
